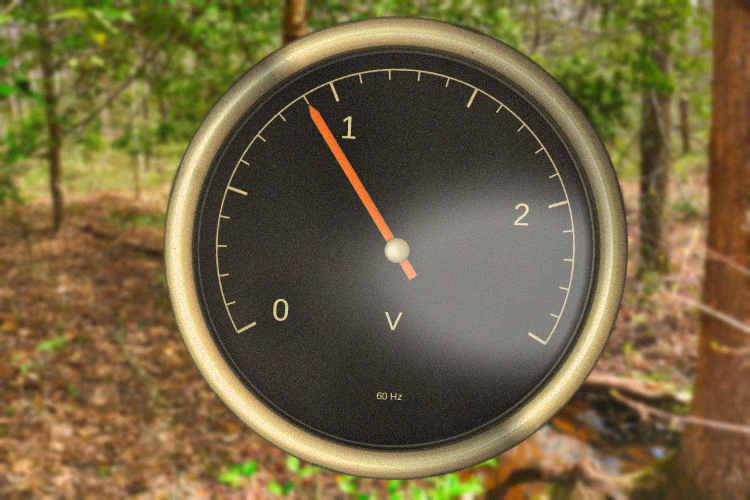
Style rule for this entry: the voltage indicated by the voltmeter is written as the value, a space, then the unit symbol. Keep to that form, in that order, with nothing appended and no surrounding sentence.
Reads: 0.9 V
